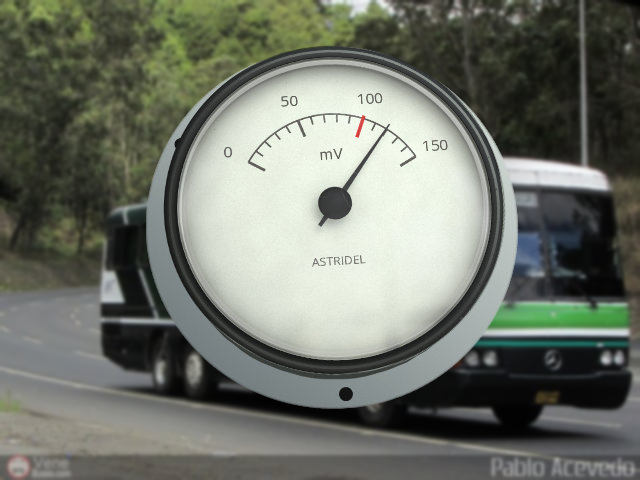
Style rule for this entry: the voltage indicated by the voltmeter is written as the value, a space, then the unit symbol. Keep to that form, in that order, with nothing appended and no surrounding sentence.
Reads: 120 mV
